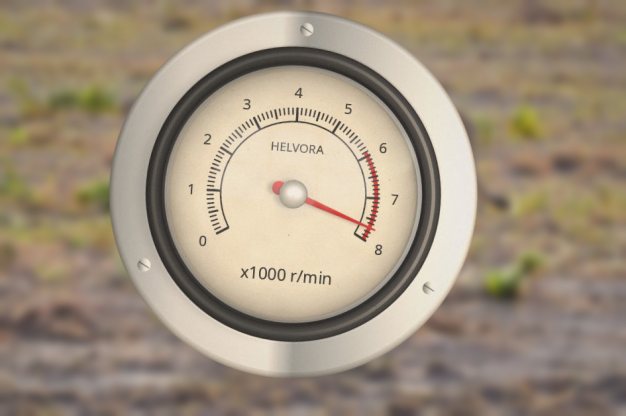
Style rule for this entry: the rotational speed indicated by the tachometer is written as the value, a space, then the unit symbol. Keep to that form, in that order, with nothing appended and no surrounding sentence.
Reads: 7700 rpm
